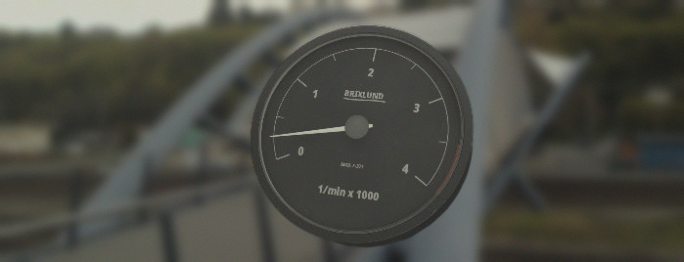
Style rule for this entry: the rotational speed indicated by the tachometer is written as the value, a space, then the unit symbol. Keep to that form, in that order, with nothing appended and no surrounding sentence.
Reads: 250 rpm
